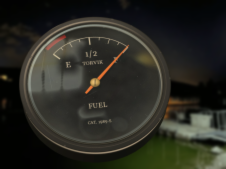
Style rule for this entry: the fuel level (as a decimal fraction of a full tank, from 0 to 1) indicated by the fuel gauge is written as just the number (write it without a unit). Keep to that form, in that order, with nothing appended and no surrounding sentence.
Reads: 1
